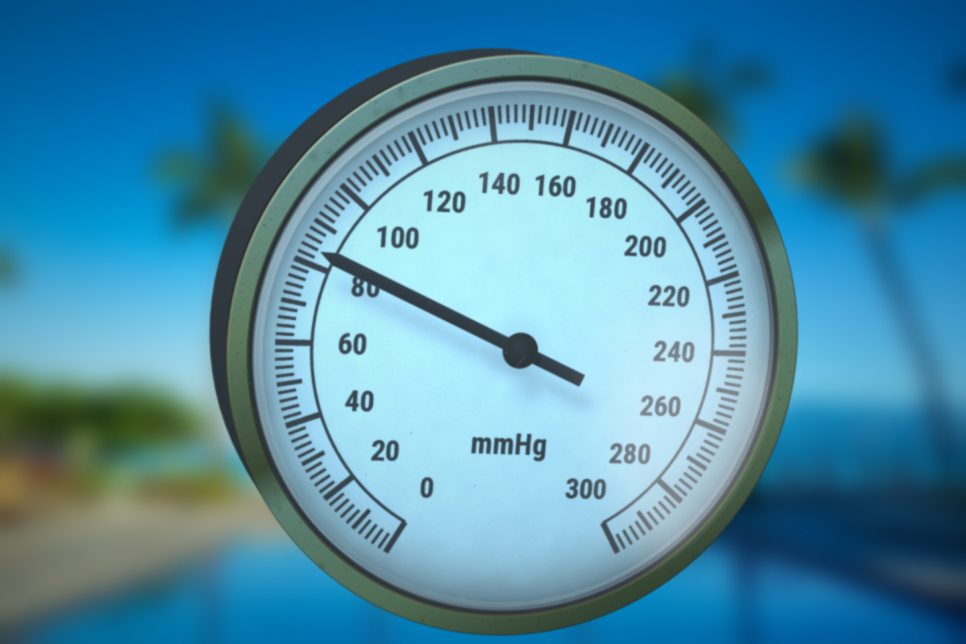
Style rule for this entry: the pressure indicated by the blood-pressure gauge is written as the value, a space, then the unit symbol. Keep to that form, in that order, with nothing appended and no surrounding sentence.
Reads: 84 mmHg
